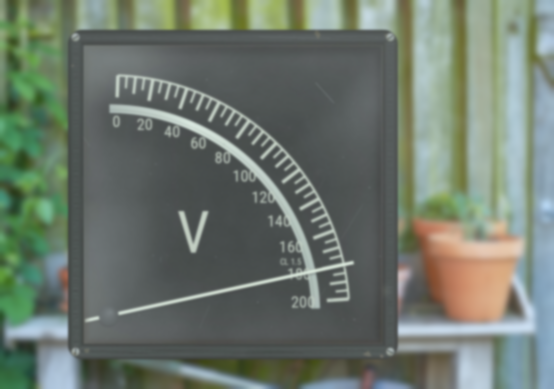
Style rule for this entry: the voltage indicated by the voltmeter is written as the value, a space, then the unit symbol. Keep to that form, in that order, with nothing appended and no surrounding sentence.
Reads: 180 V
